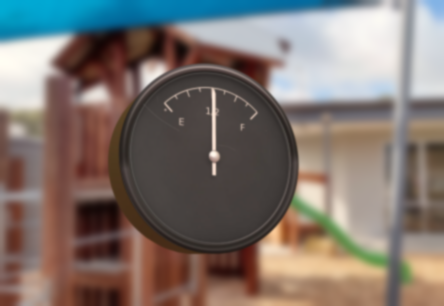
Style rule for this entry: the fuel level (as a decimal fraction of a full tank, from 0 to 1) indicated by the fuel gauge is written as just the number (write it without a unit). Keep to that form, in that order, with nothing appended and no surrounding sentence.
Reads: 0.5
